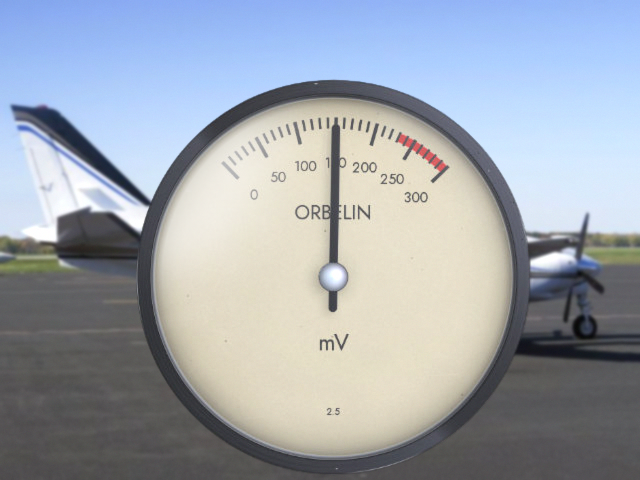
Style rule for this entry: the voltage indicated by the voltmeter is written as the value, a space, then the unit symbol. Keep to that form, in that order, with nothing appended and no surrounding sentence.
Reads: 150 mV
